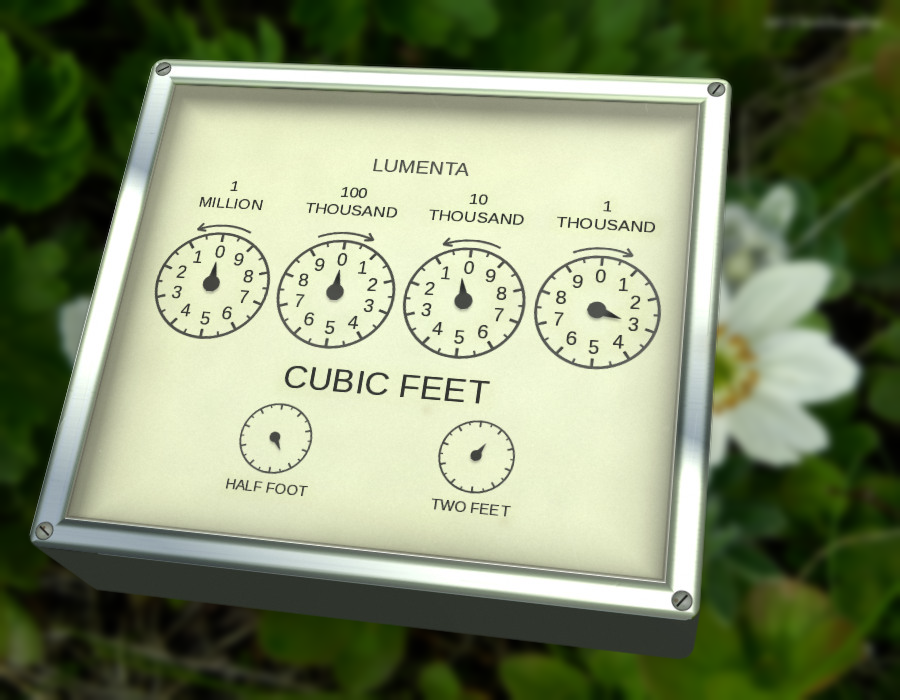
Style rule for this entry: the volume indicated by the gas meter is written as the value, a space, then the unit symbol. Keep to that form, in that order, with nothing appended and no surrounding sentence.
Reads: 300 ft³
